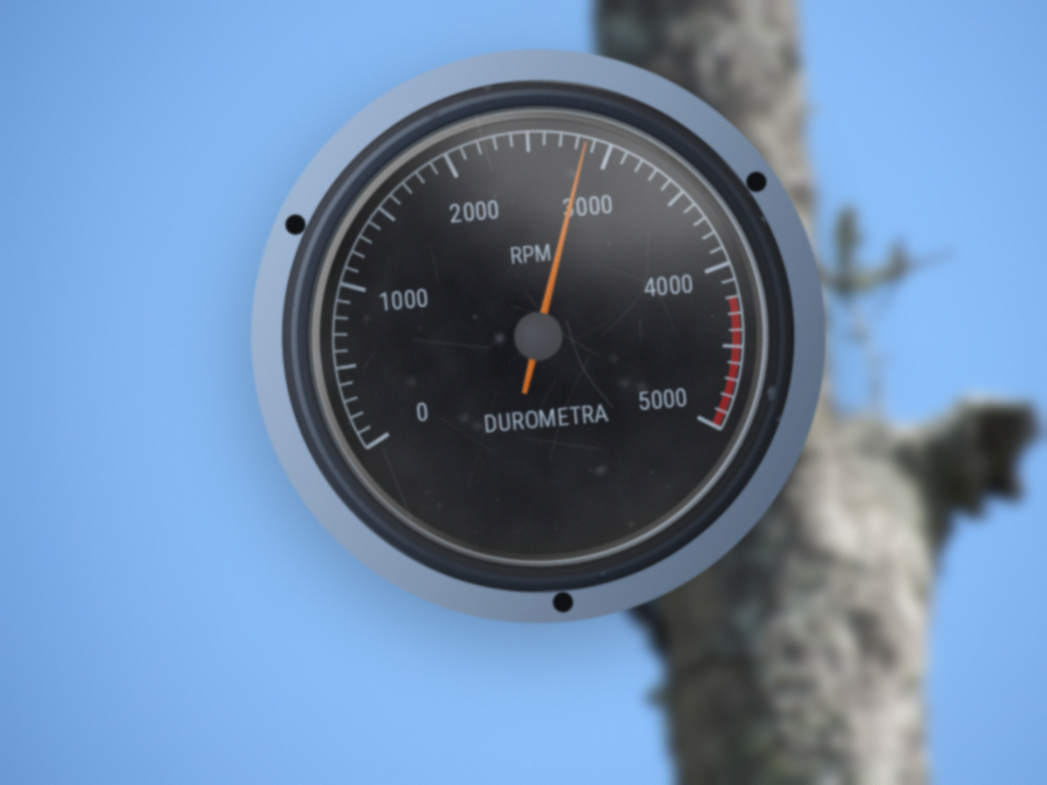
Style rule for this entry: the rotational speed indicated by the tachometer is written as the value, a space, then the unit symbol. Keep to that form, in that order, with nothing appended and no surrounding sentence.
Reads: 2850 rpm
